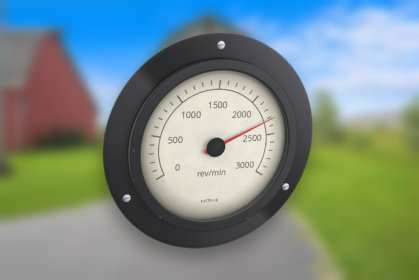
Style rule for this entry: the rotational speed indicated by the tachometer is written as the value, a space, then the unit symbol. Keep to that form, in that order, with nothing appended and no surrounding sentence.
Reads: 2300 rpm
